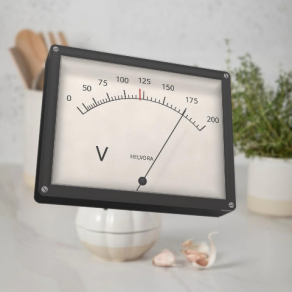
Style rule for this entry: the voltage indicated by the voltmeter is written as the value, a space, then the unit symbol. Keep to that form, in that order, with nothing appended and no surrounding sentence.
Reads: 175 V
